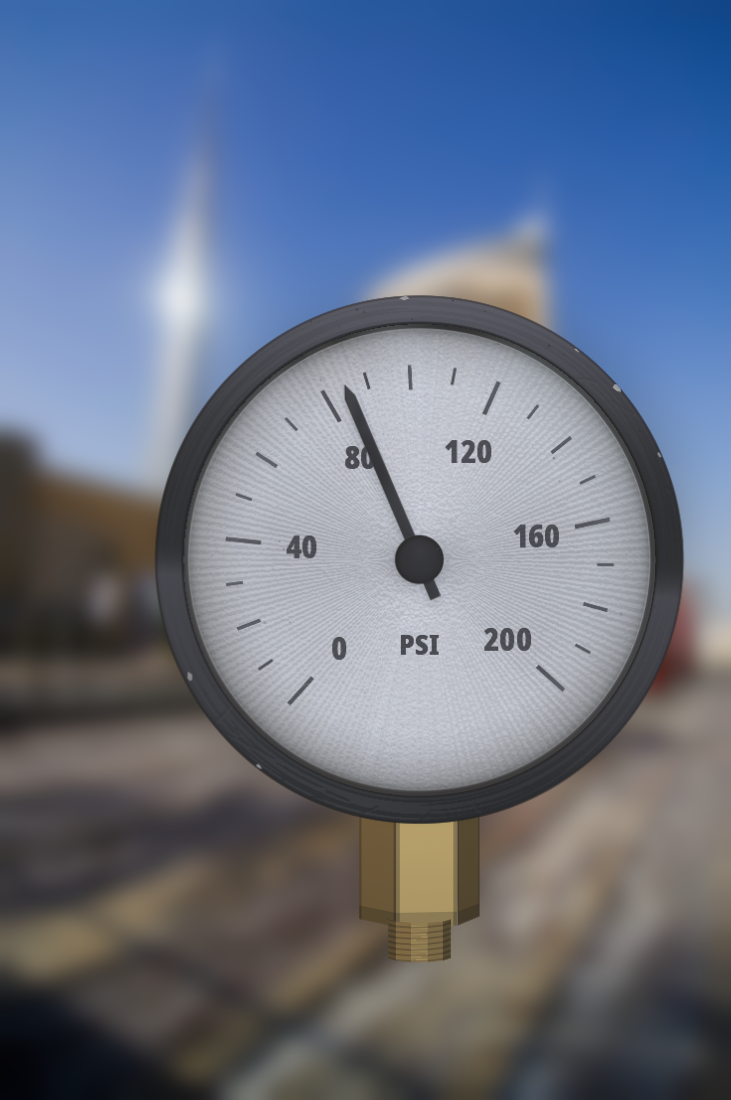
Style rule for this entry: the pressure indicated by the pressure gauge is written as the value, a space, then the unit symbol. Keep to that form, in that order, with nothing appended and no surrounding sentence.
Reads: 85 psi
